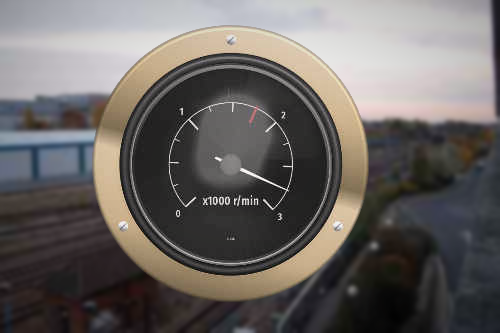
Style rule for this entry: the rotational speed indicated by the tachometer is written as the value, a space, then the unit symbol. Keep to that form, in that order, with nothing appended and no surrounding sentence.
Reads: 2750 rpm
